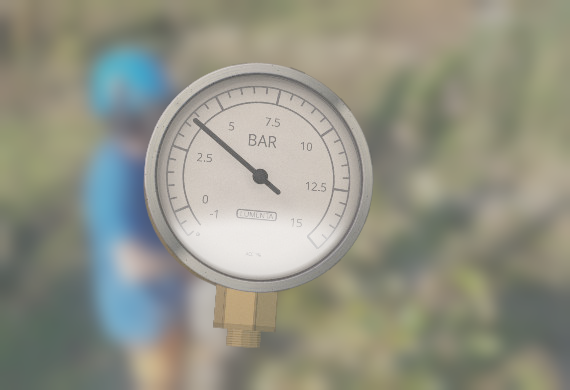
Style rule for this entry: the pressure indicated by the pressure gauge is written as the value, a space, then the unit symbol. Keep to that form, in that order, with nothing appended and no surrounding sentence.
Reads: 3.75 bar
